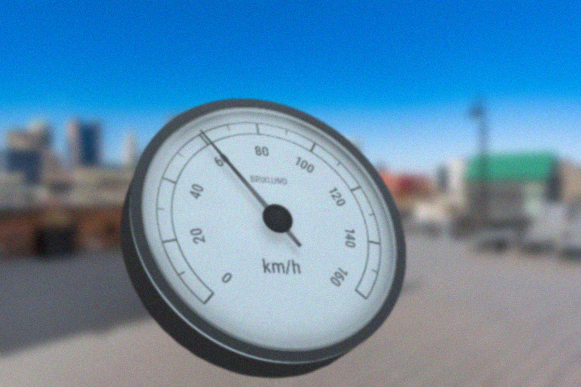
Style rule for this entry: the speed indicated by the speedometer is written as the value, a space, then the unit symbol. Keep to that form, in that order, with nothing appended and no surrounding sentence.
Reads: 60 km/h
